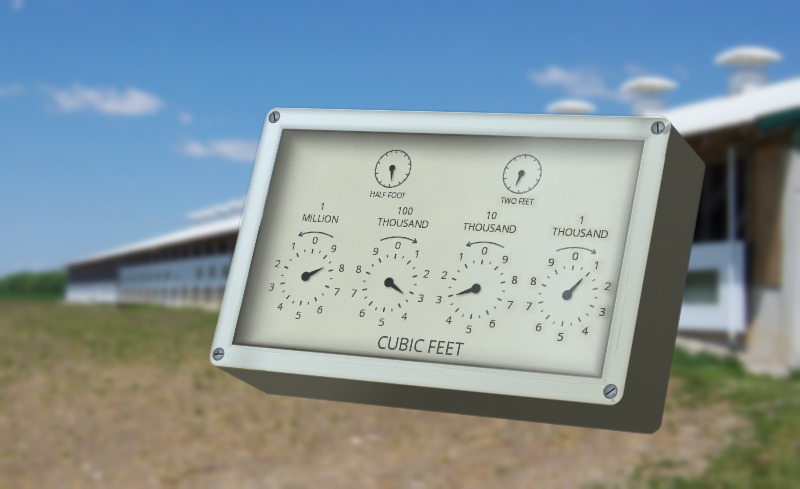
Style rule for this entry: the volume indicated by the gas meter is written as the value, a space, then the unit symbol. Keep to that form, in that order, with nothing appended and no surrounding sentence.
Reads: 833100 ft³
